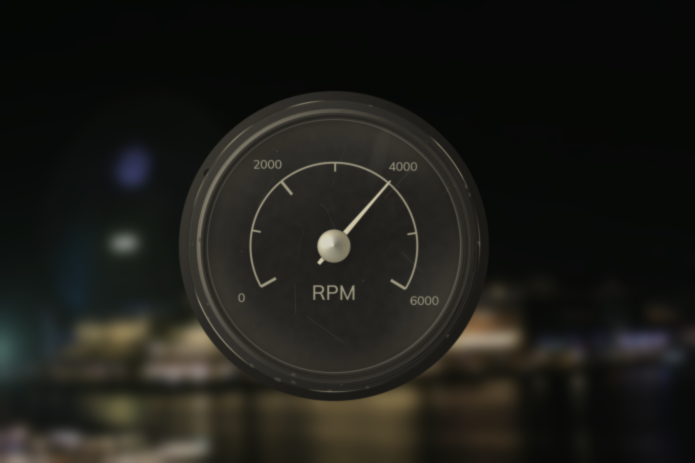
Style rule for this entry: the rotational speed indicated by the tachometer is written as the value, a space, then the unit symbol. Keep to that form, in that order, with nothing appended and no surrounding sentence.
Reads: 4000 rpm
